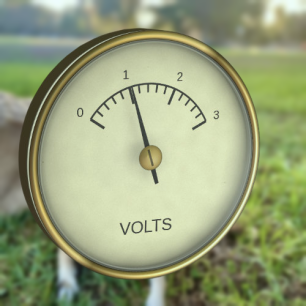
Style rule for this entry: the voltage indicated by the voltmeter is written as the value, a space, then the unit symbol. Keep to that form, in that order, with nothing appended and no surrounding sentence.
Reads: 1 V
